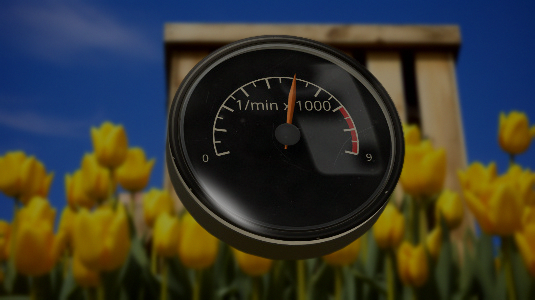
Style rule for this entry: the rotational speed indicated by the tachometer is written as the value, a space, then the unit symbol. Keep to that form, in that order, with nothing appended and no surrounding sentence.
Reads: 5000 rpm
